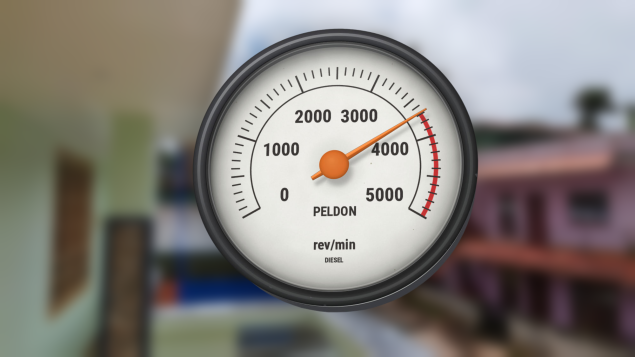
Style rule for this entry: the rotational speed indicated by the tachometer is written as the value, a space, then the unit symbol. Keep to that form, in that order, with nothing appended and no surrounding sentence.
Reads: 3700 rpm
